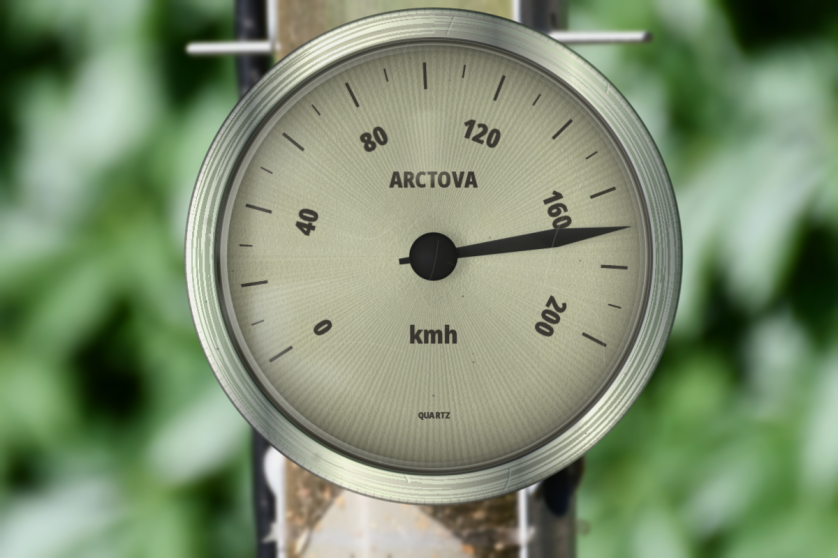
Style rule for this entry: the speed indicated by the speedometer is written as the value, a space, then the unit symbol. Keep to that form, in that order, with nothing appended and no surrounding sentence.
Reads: 170 km/h
